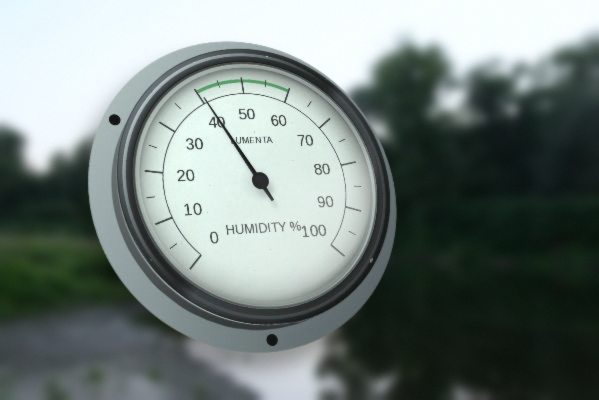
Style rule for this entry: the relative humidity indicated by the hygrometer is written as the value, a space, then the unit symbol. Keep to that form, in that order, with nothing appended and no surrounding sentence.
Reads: 40 %
